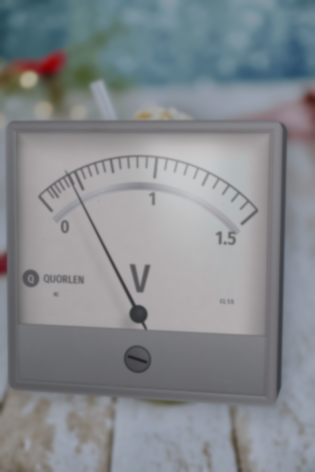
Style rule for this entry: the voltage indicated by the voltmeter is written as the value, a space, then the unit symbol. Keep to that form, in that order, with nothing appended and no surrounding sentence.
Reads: 0.45 V
